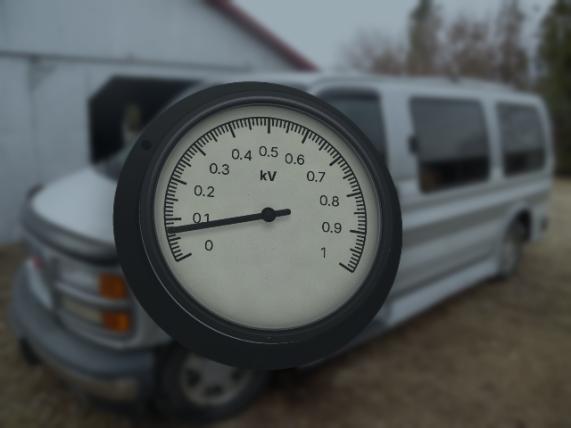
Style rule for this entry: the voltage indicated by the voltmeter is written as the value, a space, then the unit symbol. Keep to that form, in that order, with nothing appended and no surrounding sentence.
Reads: 0.07 kV
